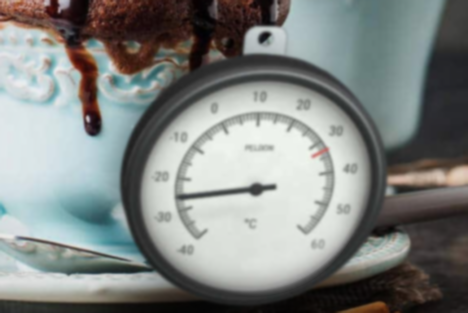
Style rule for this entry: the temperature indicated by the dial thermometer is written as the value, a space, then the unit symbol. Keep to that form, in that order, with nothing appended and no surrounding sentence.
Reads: -25 °C
